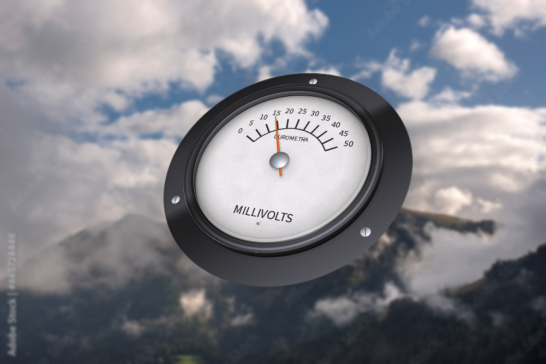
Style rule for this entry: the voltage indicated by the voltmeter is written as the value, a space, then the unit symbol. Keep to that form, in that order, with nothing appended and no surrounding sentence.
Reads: 15 mV
